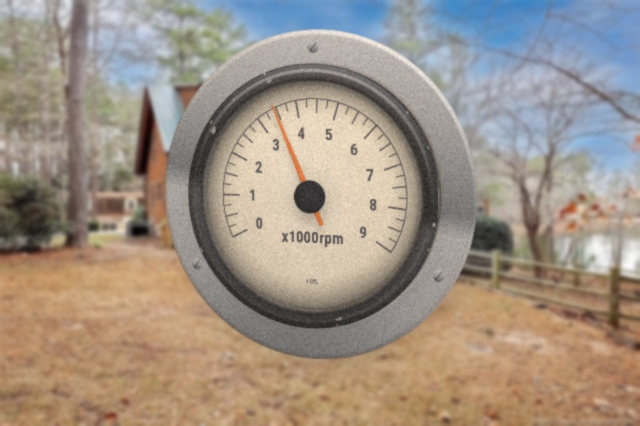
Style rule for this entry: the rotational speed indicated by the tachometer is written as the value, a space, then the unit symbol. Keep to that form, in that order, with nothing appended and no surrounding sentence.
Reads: 3500 rpm
